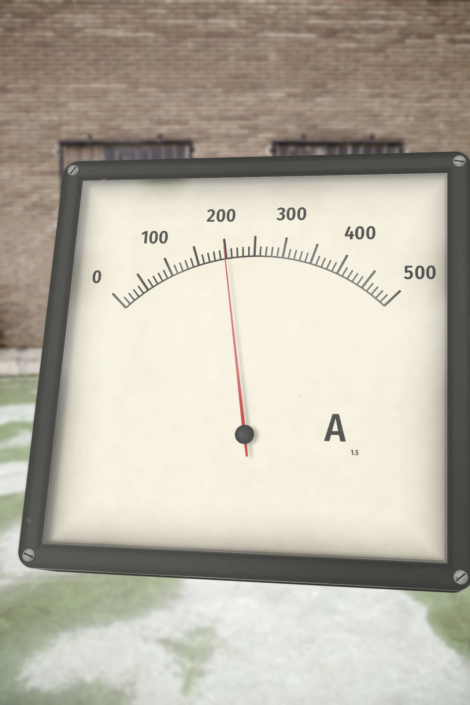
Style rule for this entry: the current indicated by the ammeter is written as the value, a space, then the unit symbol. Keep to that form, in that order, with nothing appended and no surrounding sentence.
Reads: 200 A
